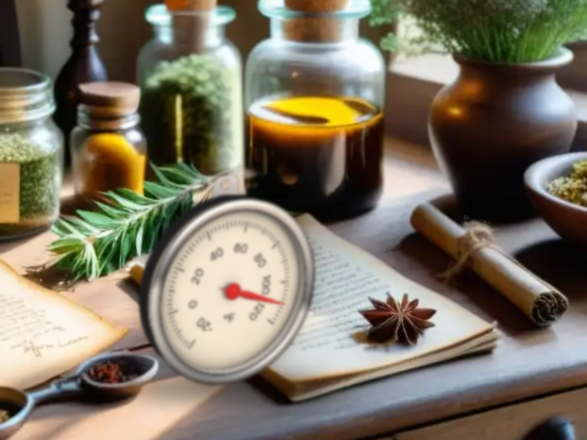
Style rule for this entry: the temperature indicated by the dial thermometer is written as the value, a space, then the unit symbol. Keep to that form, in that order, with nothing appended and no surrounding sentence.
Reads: 110 °F
